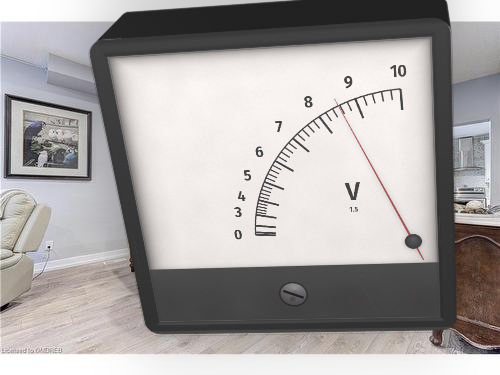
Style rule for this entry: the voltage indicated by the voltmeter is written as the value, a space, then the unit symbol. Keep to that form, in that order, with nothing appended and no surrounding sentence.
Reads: 8.6 V
